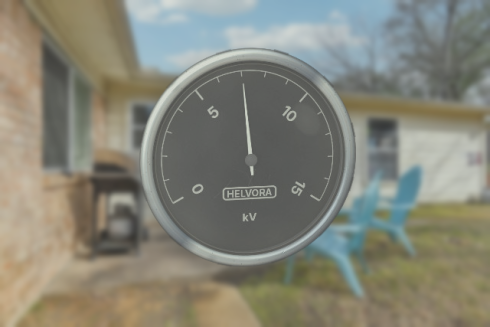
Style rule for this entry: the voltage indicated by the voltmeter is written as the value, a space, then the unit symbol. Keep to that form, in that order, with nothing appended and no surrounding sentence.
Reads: 7 kV
